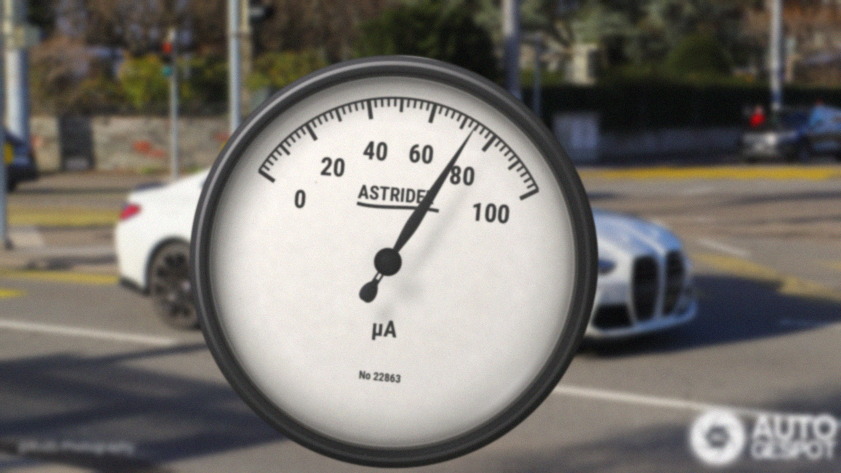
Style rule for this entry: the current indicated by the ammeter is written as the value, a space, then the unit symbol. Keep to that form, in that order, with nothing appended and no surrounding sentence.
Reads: 74 µA
